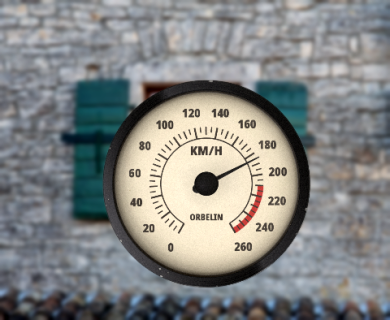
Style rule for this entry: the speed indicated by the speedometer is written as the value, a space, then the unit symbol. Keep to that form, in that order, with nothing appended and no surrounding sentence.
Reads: 185 km/h
